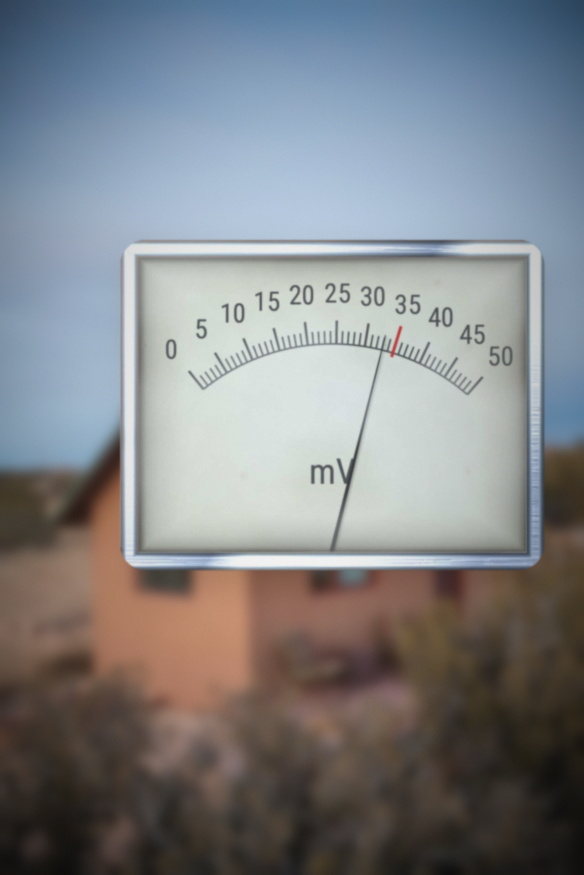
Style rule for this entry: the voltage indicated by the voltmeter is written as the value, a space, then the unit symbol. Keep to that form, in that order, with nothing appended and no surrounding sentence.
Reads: 33 mV
